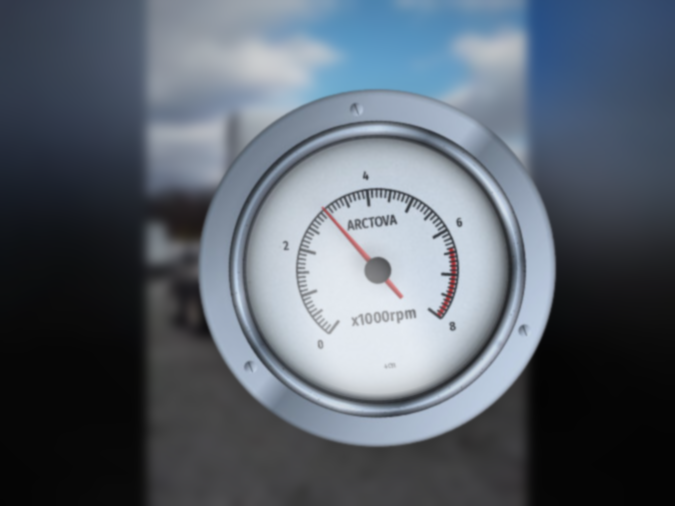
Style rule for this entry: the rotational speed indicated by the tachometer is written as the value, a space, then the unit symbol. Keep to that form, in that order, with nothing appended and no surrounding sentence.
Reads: 3000 rpm
